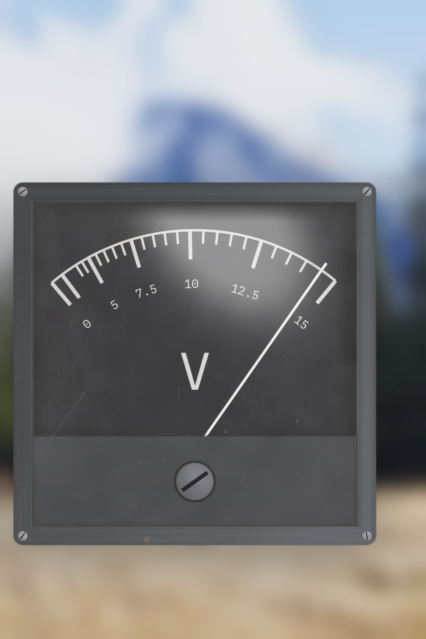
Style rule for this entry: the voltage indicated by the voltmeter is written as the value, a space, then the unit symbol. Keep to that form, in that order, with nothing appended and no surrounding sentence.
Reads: 14.5 V
